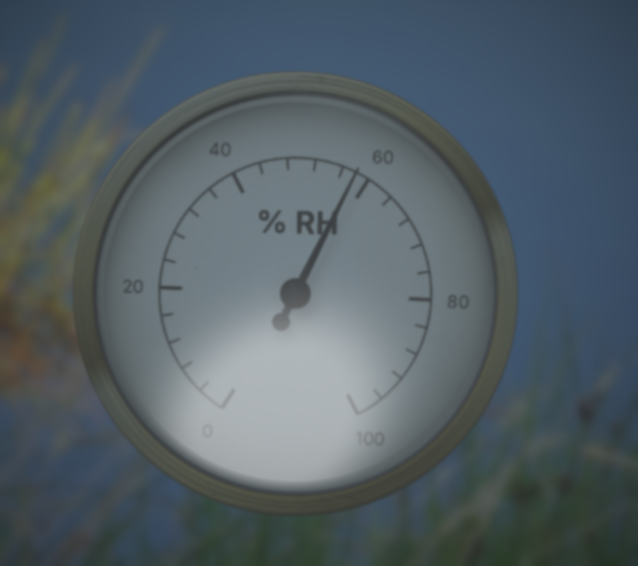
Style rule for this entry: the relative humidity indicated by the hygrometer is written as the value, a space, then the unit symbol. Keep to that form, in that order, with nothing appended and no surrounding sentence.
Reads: 58 %
